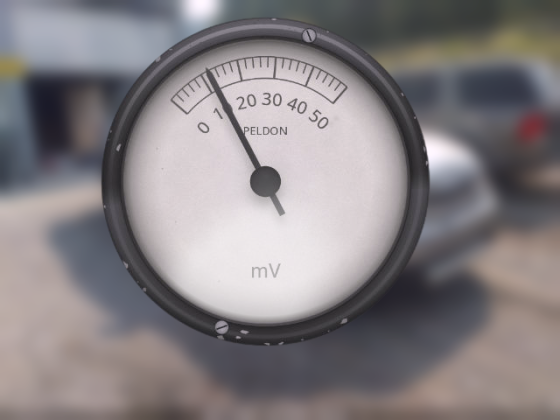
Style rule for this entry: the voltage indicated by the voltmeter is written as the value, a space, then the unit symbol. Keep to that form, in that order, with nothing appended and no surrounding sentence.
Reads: 12 mV
